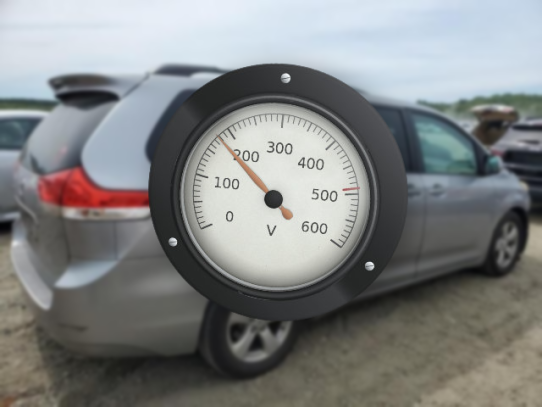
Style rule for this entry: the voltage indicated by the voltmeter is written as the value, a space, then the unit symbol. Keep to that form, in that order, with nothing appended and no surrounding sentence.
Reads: 180 V
